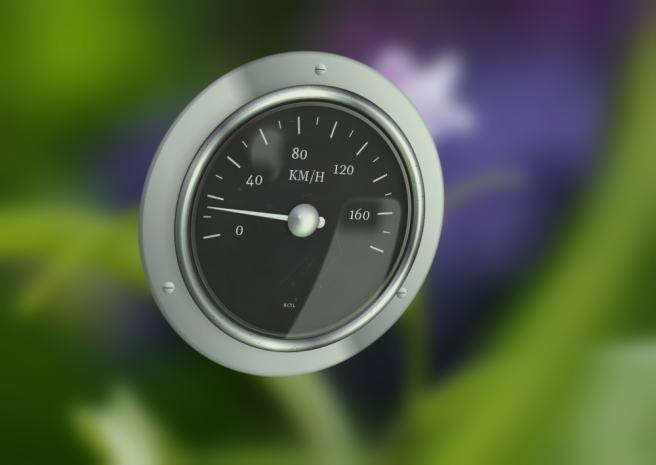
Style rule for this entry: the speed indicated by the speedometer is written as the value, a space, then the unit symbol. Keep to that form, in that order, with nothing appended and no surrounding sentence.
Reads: 15 km/h
